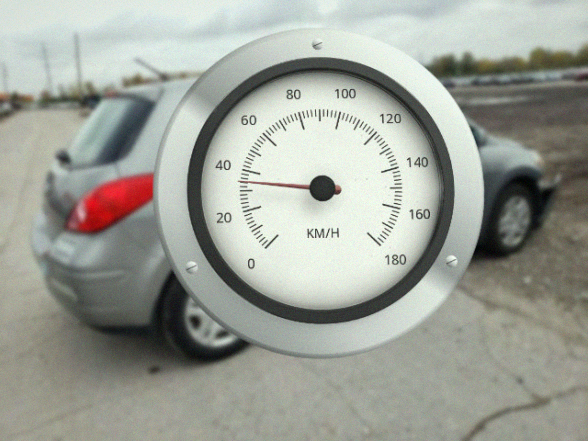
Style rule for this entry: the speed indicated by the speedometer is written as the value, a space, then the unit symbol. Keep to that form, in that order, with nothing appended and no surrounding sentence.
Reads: 34 km/h
